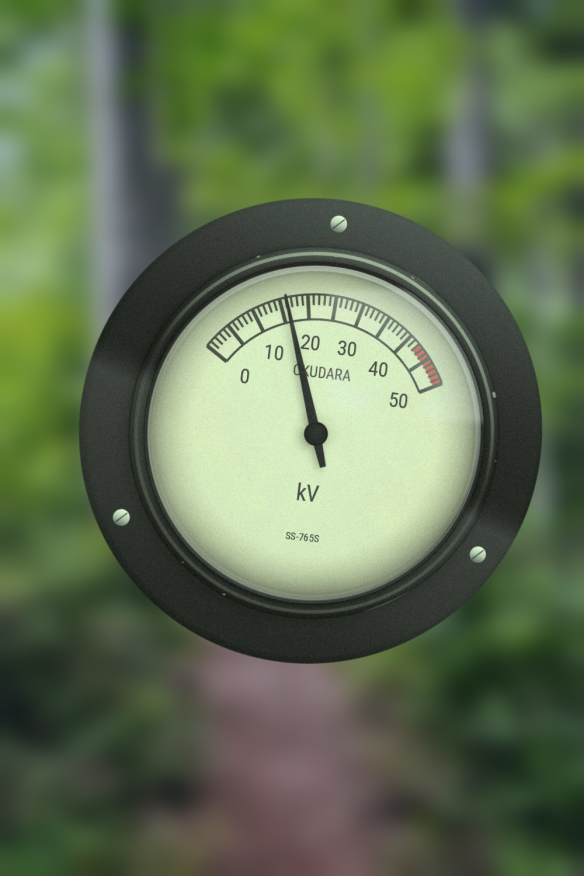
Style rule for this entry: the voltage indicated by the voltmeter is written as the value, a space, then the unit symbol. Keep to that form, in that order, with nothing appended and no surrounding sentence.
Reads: 16 kV
